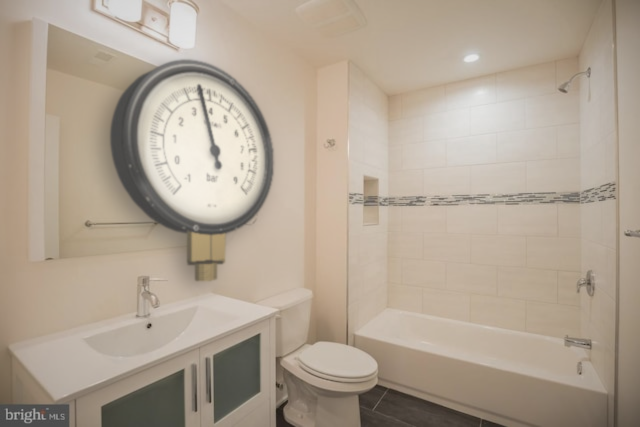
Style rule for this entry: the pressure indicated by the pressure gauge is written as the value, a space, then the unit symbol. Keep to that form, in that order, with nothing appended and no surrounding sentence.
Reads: 3.5 bar
